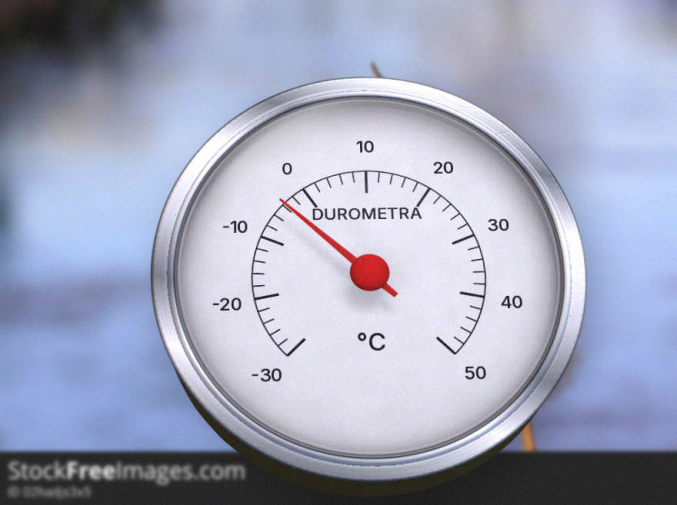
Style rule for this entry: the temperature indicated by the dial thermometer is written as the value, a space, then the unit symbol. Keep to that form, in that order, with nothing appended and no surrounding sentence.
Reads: -4 °C
